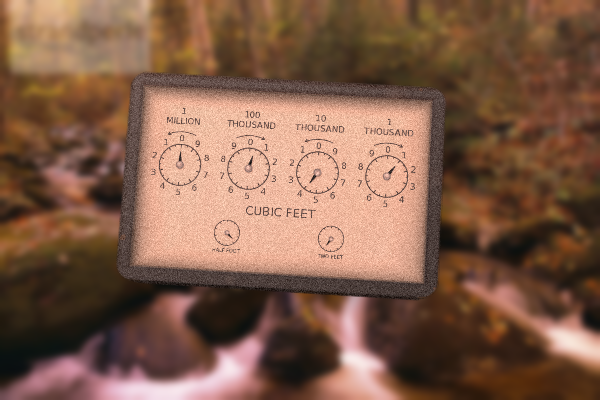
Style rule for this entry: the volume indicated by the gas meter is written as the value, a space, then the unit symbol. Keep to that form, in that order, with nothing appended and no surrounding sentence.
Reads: 4100 ft³
